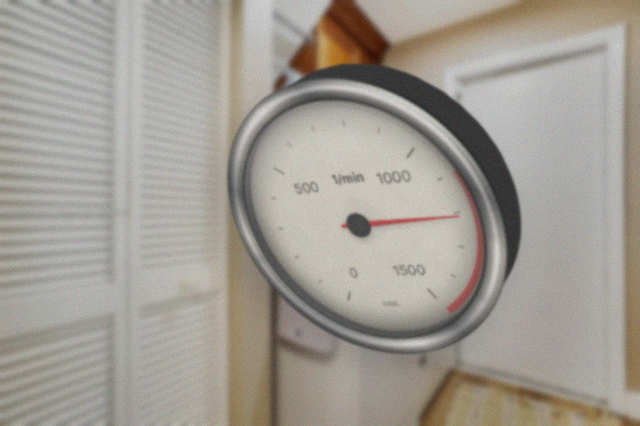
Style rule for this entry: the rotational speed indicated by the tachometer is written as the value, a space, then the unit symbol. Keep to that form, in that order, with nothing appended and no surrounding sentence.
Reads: 1200 rpm
